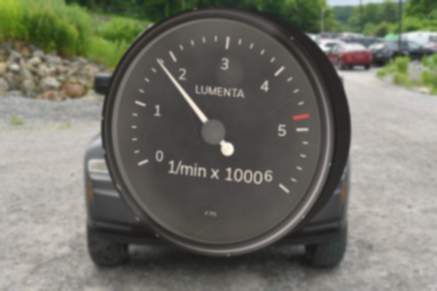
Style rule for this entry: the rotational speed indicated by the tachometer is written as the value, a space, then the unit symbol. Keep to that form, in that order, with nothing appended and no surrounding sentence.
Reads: 1800 rpm
